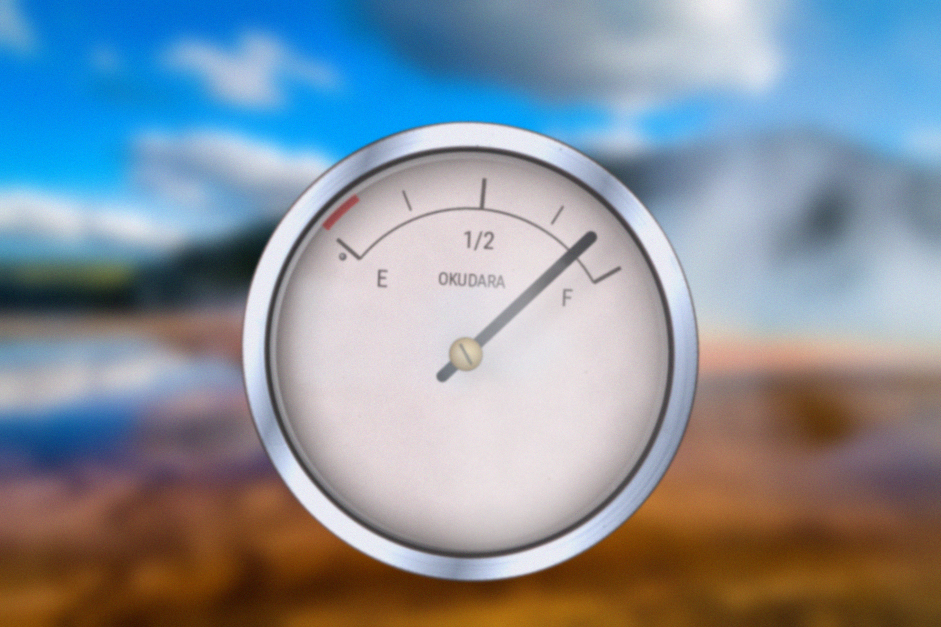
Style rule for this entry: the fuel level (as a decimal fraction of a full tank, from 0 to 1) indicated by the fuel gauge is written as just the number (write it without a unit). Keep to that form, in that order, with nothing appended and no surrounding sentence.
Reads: 0.875
